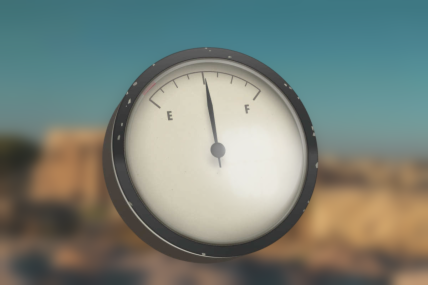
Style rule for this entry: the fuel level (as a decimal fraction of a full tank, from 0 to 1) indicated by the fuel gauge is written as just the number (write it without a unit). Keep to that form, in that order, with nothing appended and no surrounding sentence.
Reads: 0.5
